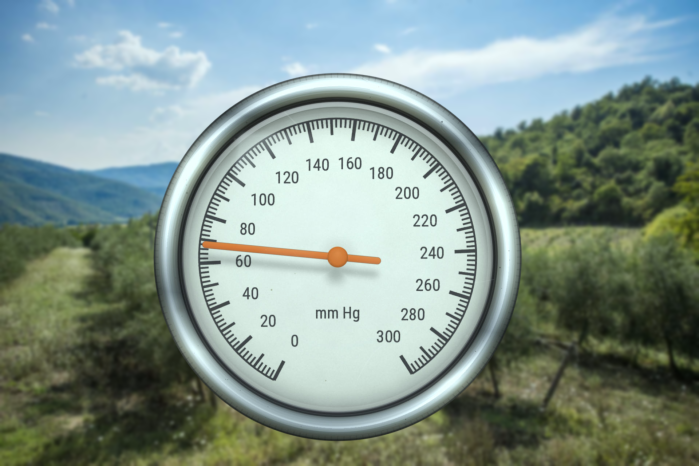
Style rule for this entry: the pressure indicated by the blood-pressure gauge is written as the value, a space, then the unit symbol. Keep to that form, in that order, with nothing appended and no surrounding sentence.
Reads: 68 mmHg
